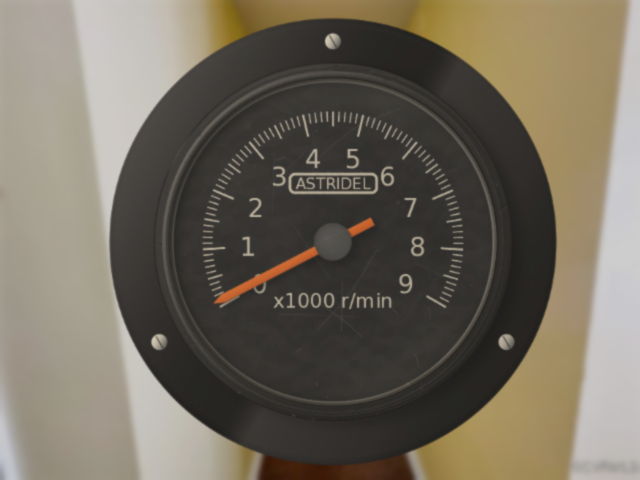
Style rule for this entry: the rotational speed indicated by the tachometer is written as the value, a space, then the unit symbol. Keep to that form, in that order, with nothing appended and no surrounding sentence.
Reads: 100 rpm
